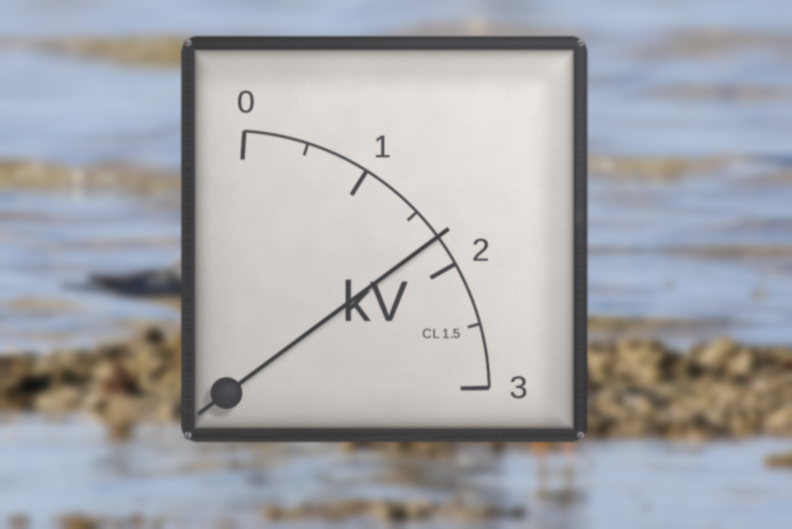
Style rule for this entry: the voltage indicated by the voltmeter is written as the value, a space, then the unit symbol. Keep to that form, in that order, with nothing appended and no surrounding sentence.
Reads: 1.75 kV
